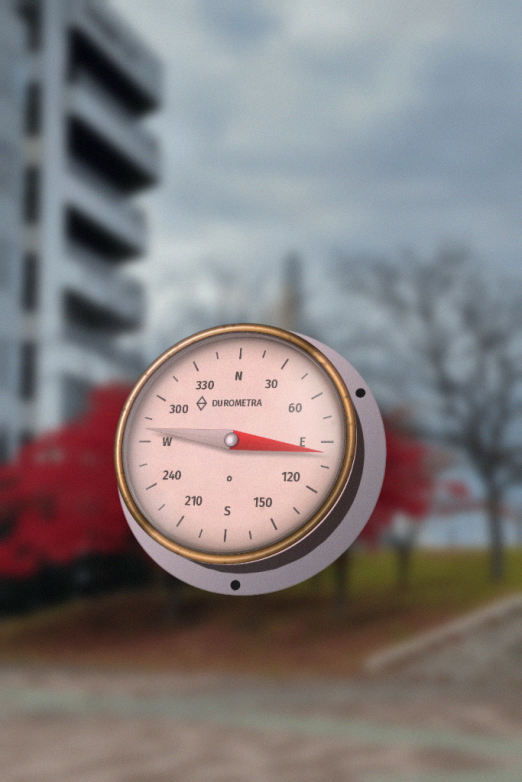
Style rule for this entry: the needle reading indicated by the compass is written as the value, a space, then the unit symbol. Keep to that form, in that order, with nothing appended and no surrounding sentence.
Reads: 97.5 °
